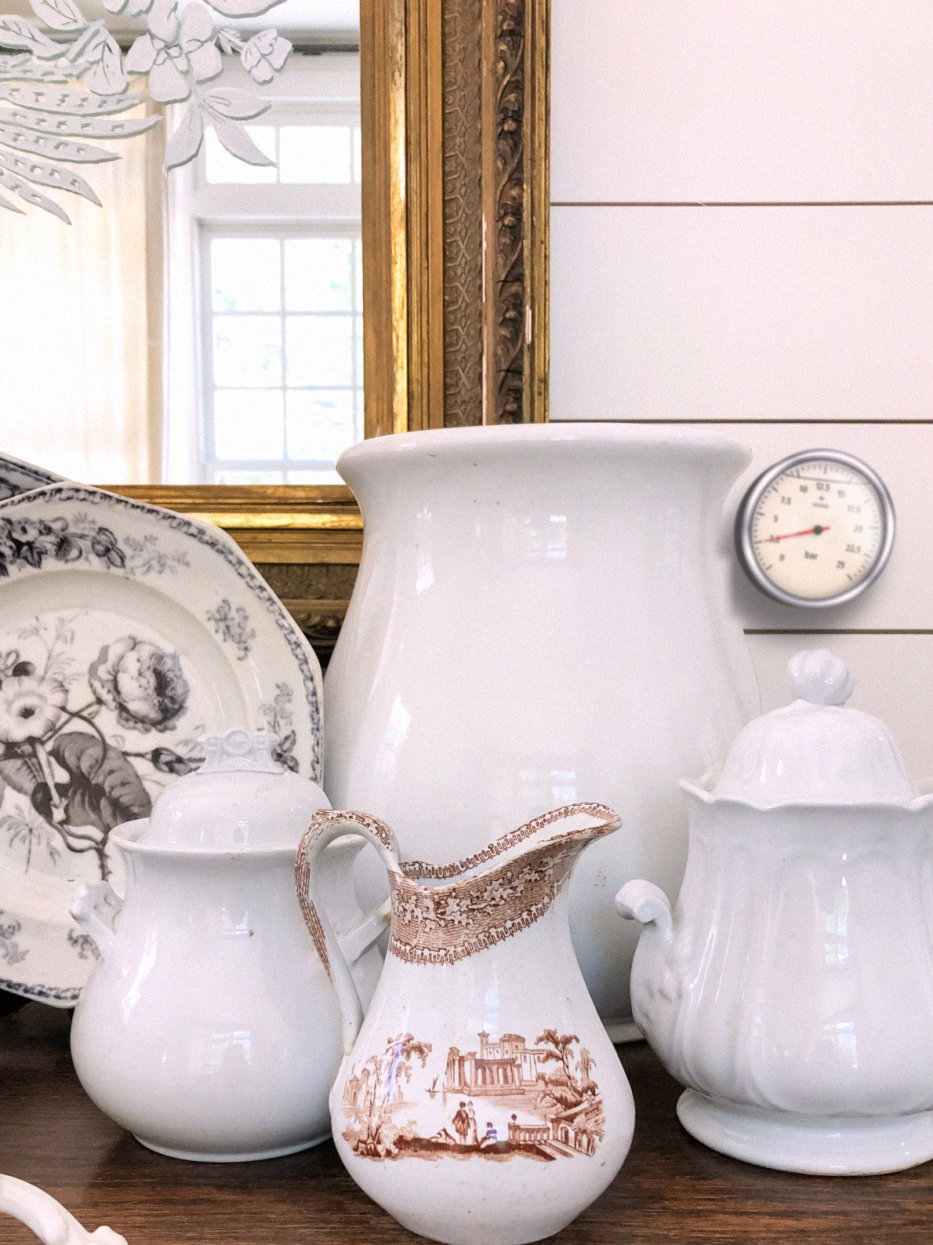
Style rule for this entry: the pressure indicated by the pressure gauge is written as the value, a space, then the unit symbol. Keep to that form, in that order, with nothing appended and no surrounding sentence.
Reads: 2.5 bar
